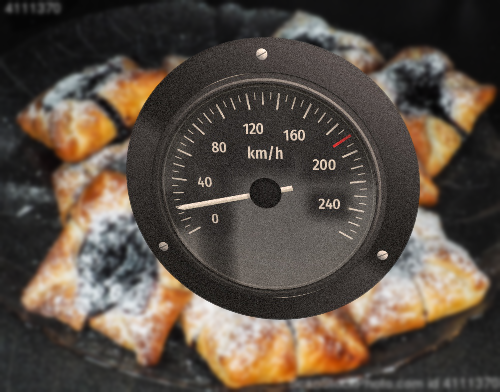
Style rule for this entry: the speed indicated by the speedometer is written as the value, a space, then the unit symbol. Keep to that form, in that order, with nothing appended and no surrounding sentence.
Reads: 20 km/h
